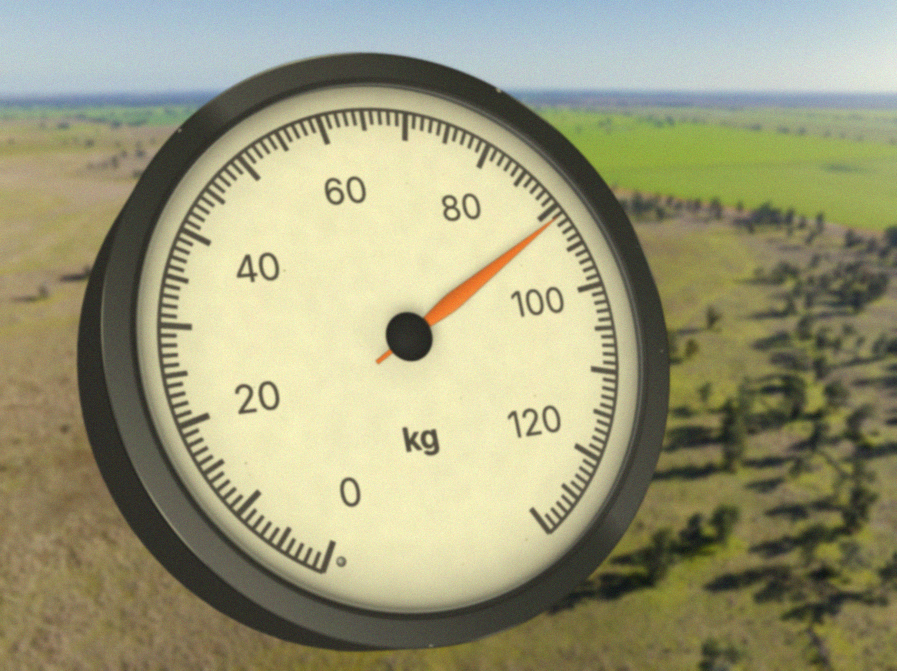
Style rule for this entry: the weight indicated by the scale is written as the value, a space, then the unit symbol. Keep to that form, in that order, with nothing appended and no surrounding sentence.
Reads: 91 kg
